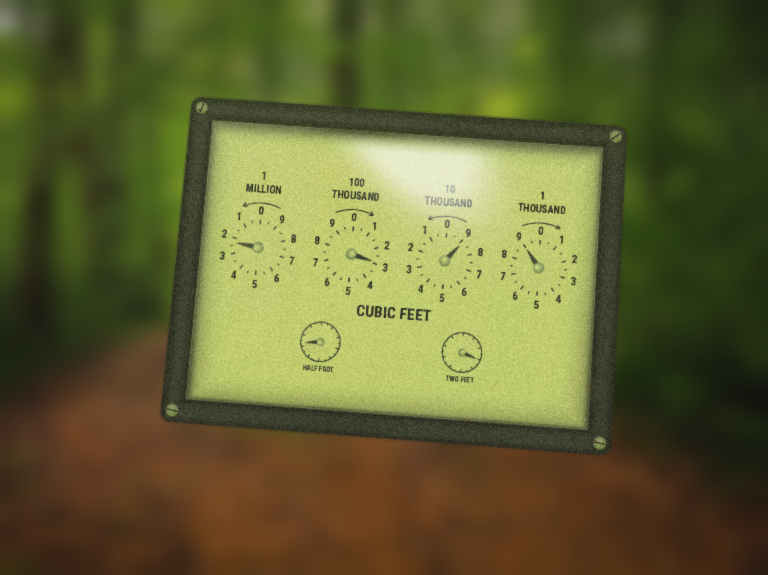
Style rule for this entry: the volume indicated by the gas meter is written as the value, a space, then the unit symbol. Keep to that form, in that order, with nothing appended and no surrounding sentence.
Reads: 228900 ft³
